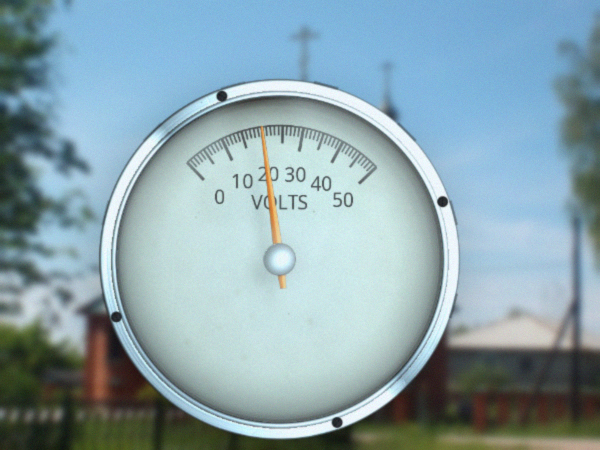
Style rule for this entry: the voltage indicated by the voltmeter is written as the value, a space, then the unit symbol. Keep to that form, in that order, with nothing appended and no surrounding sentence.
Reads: 20 V
